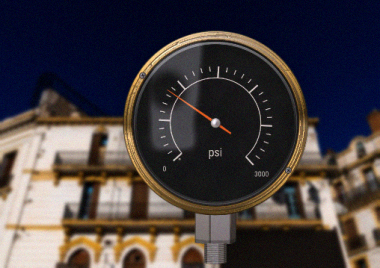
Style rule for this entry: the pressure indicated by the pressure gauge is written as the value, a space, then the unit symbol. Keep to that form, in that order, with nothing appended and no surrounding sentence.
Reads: 850 psi
